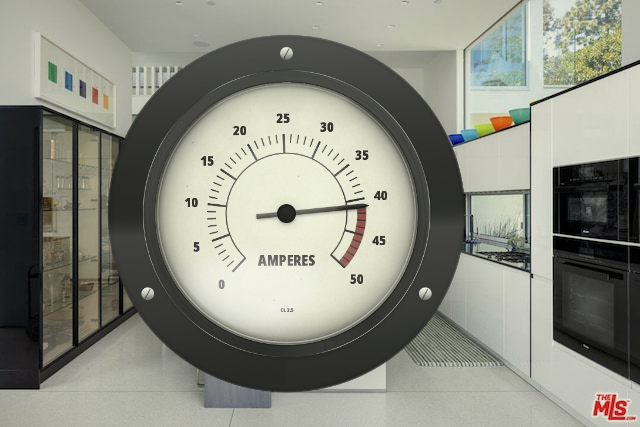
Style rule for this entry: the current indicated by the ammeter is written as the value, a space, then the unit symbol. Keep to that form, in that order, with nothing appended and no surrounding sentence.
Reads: 41 A
